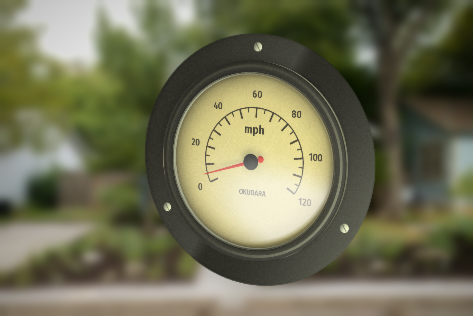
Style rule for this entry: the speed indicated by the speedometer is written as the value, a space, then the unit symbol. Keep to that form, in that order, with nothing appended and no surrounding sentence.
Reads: 5 mph
